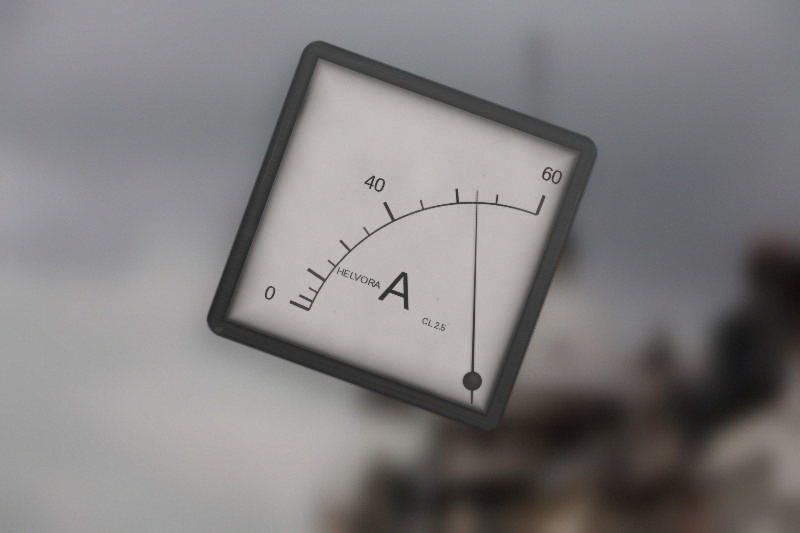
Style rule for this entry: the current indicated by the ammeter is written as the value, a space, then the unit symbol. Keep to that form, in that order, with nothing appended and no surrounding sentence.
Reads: 52.5 A
